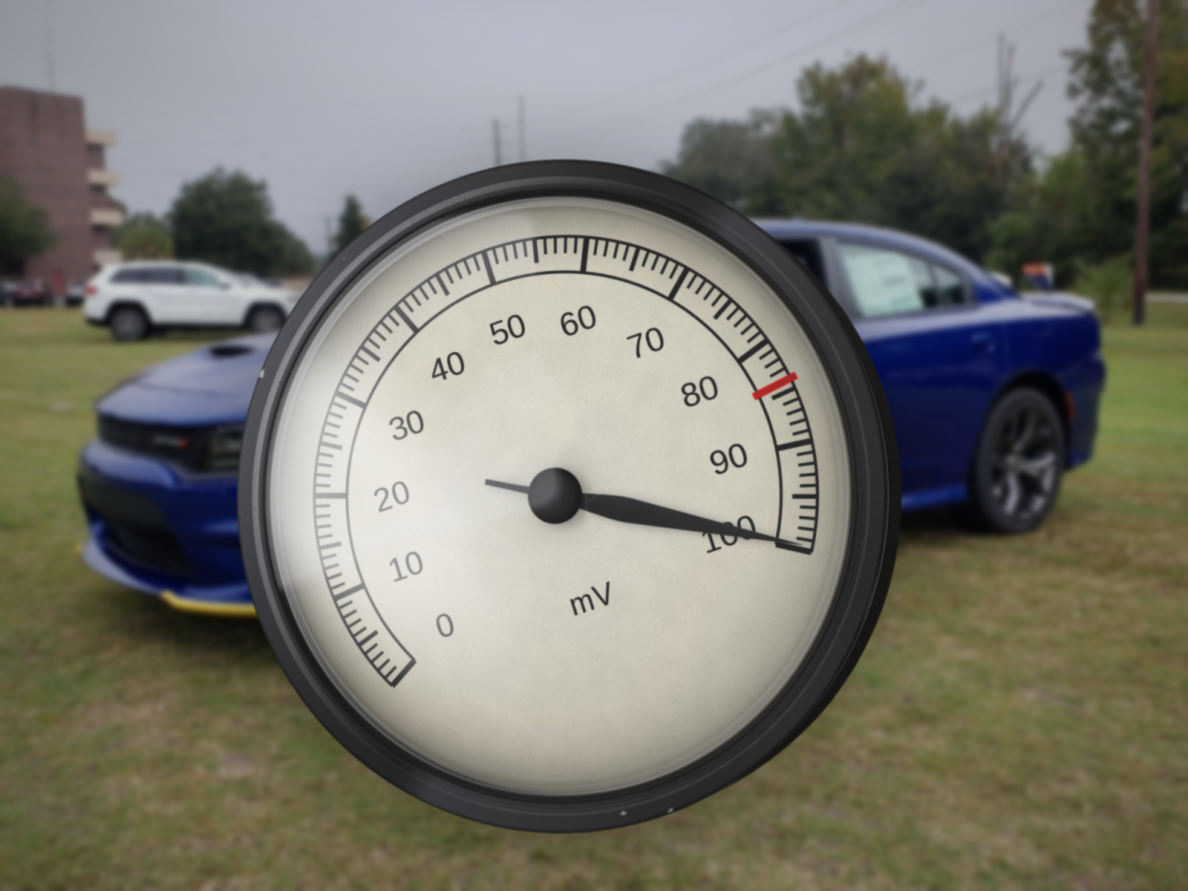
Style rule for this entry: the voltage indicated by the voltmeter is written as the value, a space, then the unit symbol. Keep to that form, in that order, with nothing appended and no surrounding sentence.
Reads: 99.5 mV
